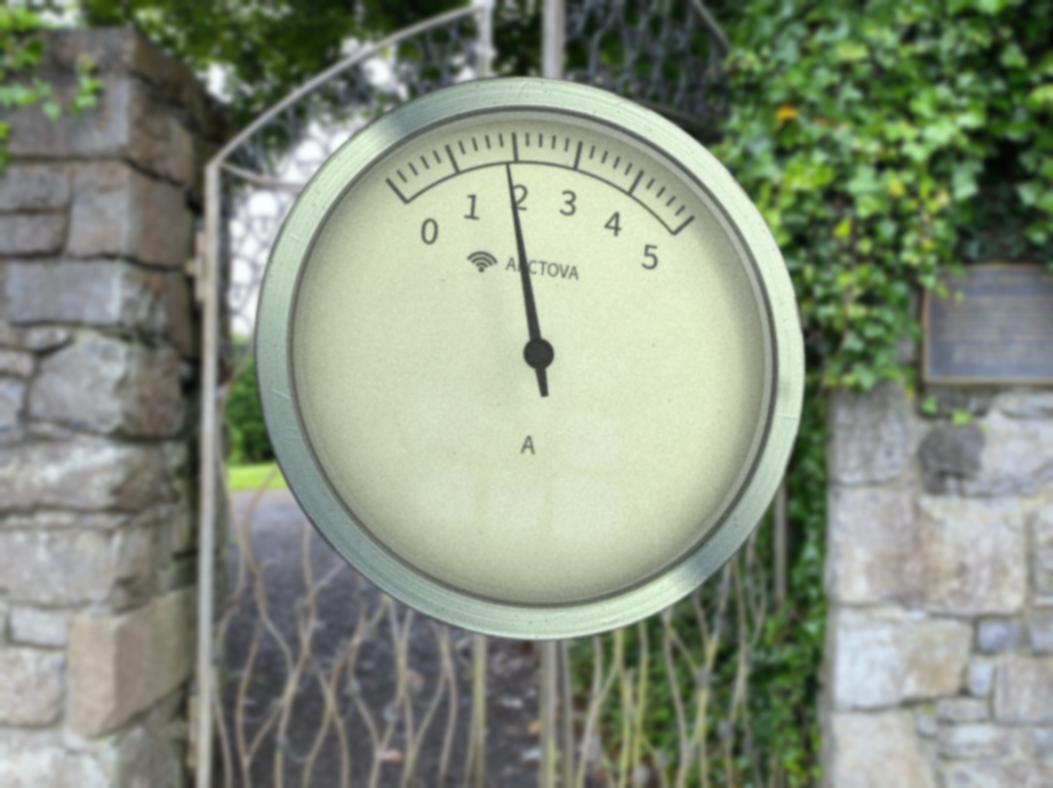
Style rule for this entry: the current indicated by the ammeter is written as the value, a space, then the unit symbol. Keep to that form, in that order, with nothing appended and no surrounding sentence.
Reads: 1.8 A
